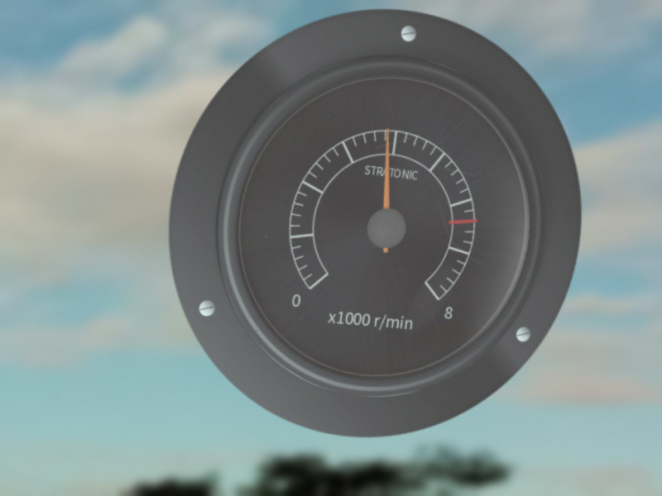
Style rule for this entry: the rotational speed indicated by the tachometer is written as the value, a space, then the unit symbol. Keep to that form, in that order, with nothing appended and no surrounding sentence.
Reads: 3800 rpm
